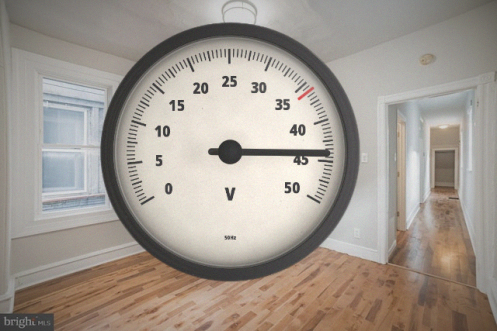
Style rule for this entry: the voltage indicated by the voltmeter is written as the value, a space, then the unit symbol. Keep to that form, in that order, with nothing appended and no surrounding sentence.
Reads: 44 V
